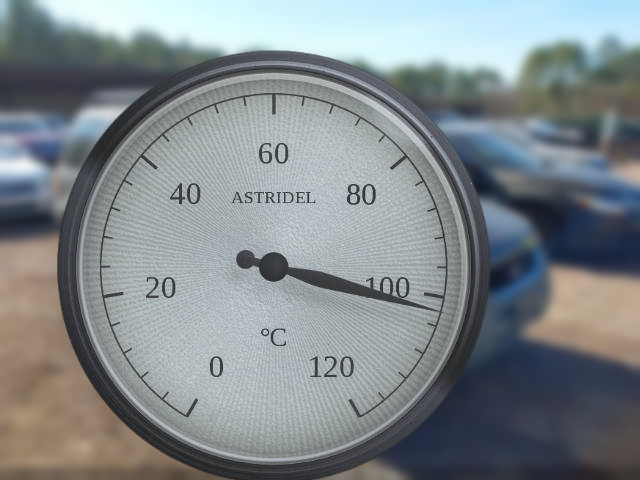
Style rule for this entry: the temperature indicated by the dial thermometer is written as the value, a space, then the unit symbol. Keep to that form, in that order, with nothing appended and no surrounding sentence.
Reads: 102 °C
